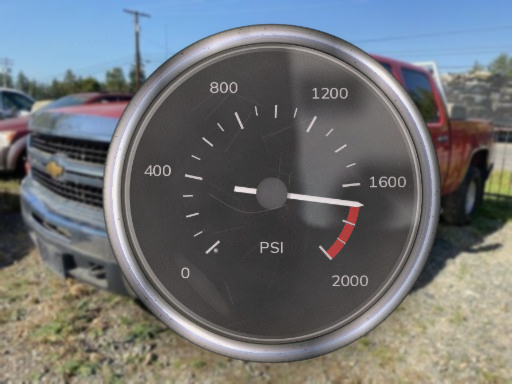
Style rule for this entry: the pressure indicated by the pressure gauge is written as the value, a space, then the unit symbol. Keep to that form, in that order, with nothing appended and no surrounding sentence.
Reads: 1700 psi
